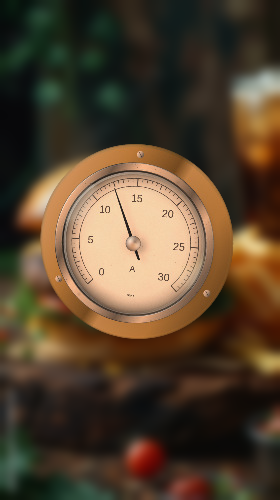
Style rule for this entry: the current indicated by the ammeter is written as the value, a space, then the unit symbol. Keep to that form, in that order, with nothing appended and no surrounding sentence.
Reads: 12.5 A
